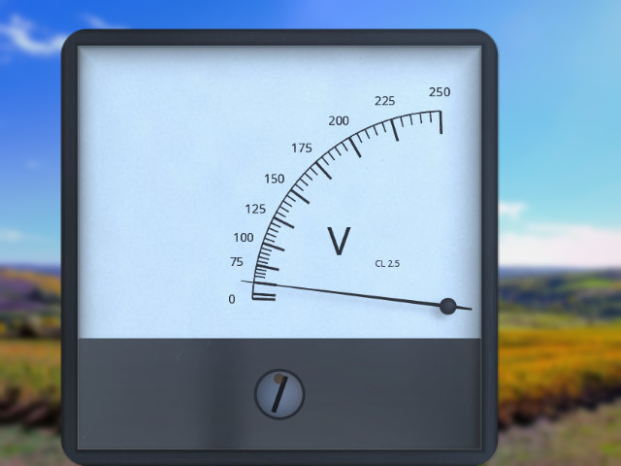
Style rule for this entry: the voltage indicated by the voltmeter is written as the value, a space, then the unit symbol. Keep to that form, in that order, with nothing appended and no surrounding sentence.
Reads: 50 V
